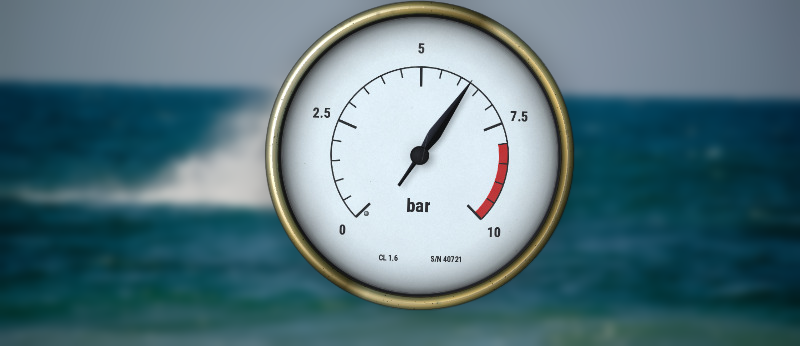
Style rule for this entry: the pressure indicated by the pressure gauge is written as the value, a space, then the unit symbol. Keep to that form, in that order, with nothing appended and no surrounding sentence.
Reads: 6.25 bar
